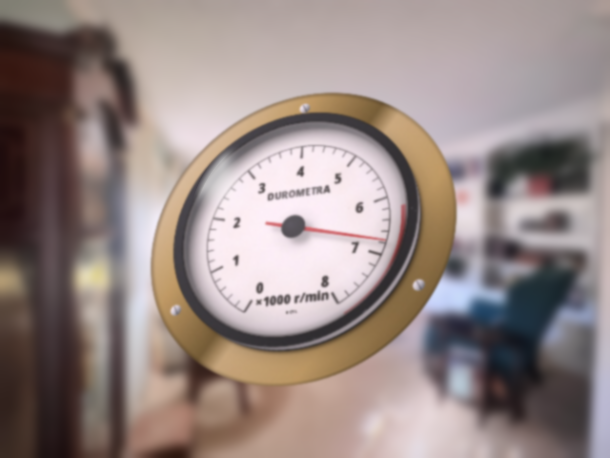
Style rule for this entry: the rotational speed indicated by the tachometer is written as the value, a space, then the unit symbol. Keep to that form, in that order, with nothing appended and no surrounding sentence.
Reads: 6800 rpm
